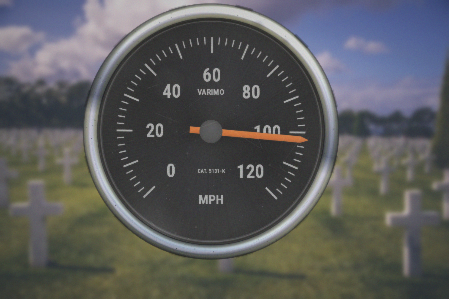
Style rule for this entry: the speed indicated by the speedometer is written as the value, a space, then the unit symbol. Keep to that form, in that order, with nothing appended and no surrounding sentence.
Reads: 102 mph
